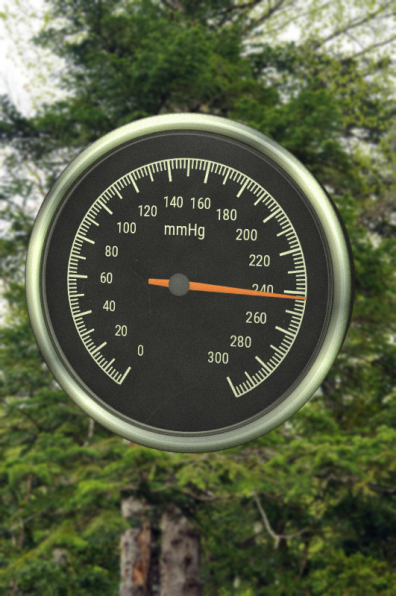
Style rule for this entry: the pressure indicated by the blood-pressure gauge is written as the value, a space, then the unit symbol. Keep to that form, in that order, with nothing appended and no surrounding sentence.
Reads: 242 mmHg
